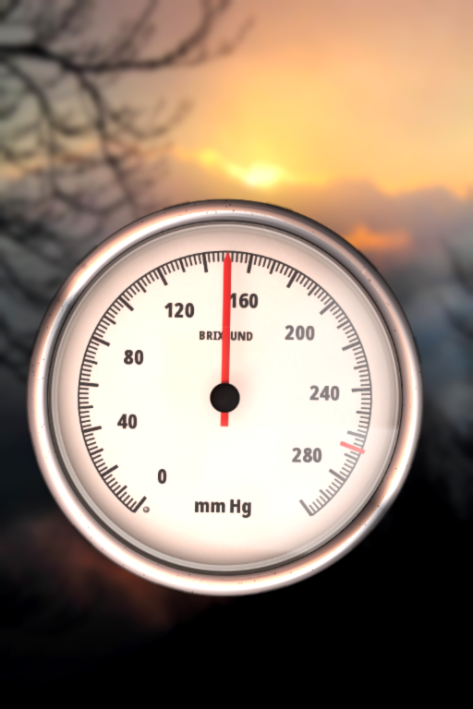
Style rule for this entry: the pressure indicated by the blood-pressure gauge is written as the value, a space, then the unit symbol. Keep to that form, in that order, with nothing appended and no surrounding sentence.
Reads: 150 mmHg
